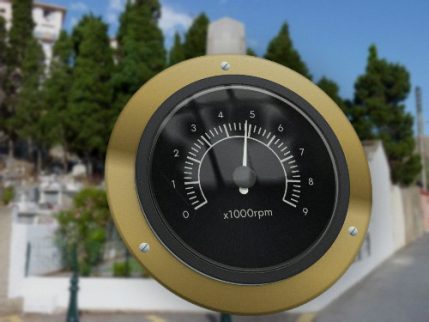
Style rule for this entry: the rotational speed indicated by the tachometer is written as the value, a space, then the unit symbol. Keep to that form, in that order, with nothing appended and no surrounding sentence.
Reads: 4800 rpm
